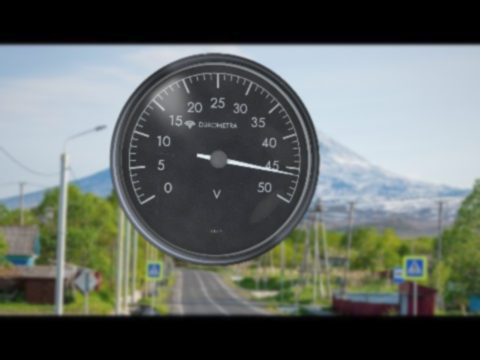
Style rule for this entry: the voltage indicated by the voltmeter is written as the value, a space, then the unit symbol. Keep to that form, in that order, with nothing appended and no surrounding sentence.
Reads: 46 V
